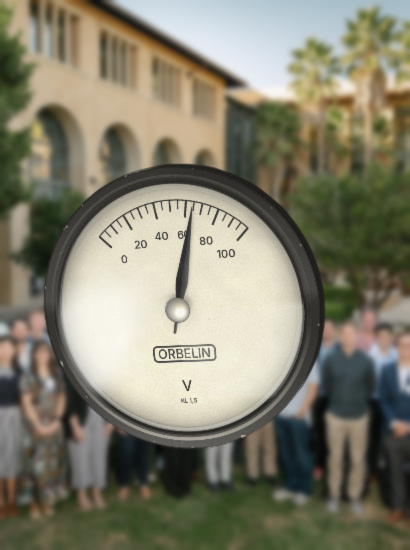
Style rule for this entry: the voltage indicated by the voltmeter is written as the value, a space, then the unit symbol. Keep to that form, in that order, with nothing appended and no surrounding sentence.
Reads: 65 V
